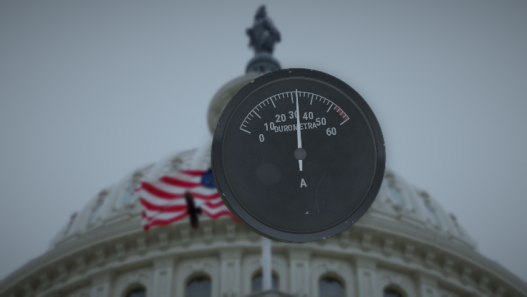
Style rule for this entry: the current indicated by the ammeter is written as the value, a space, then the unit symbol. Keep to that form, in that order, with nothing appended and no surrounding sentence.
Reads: 32 A
